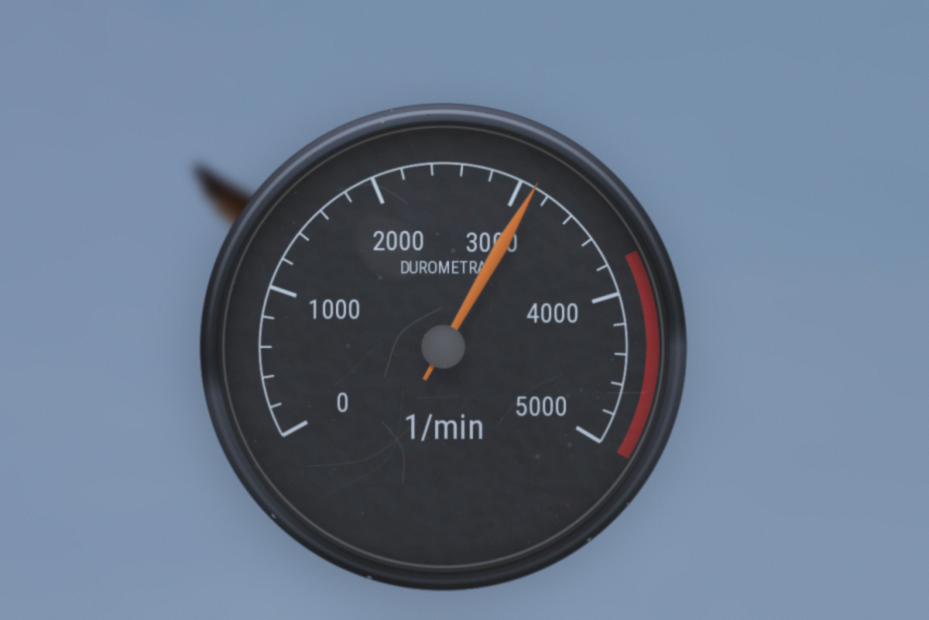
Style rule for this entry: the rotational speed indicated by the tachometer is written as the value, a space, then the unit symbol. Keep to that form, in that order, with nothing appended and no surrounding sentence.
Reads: 3100 rpm
